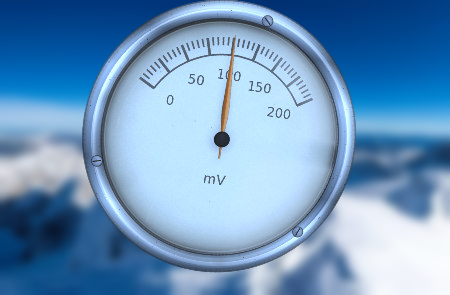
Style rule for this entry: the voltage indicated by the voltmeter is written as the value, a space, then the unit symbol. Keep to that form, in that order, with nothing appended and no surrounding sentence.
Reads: 100 mV
